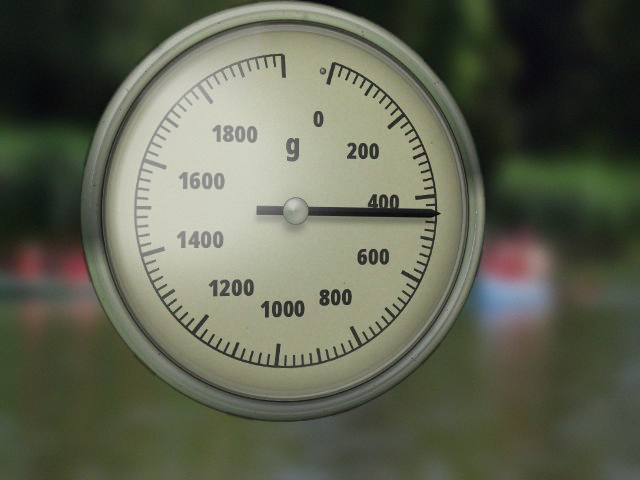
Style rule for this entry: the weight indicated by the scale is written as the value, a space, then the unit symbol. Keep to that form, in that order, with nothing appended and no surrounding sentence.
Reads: 440 g
